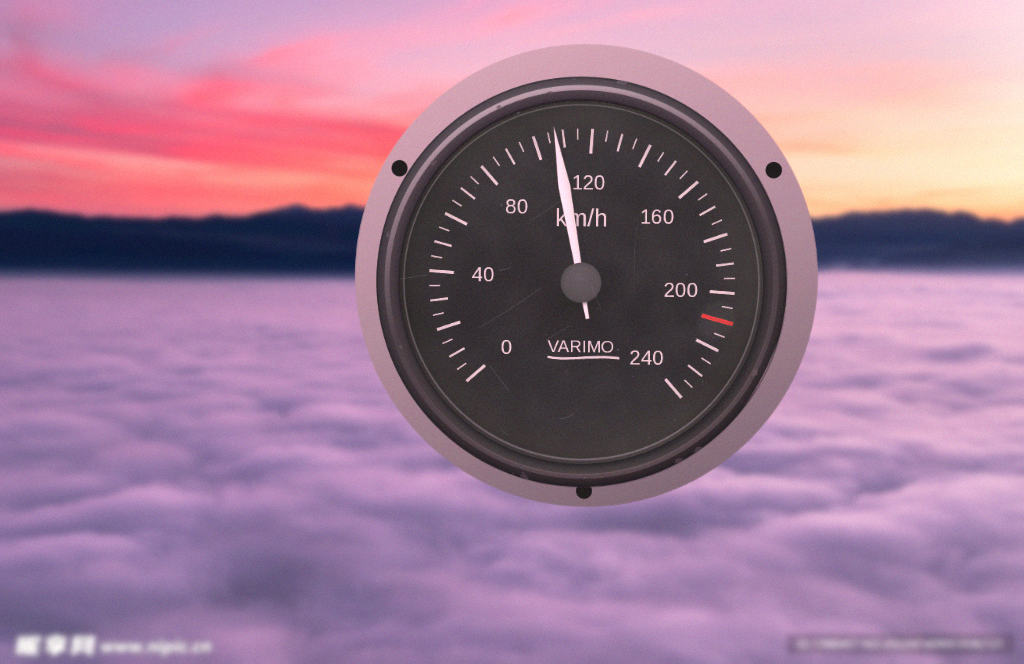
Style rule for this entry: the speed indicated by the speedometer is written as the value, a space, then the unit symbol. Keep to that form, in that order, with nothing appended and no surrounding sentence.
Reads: 107.5 km/h
